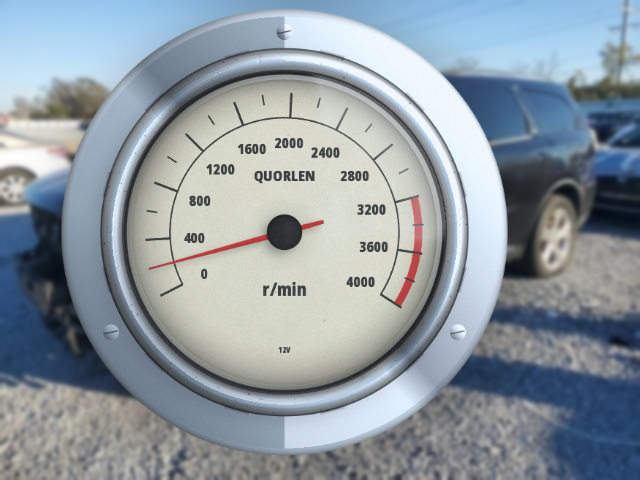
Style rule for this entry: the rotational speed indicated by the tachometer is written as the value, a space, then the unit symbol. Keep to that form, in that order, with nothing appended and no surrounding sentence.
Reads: 200 rpm
